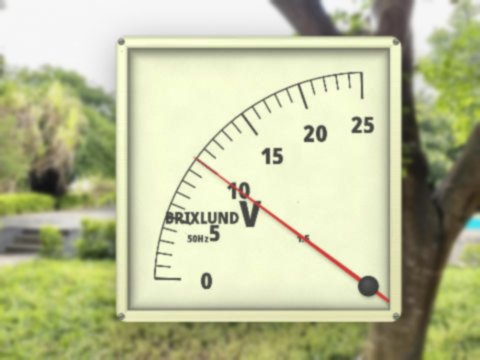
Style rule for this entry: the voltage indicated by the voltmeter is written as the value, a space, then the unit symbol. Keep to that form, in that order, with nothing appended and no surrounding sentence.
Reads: 10 V
